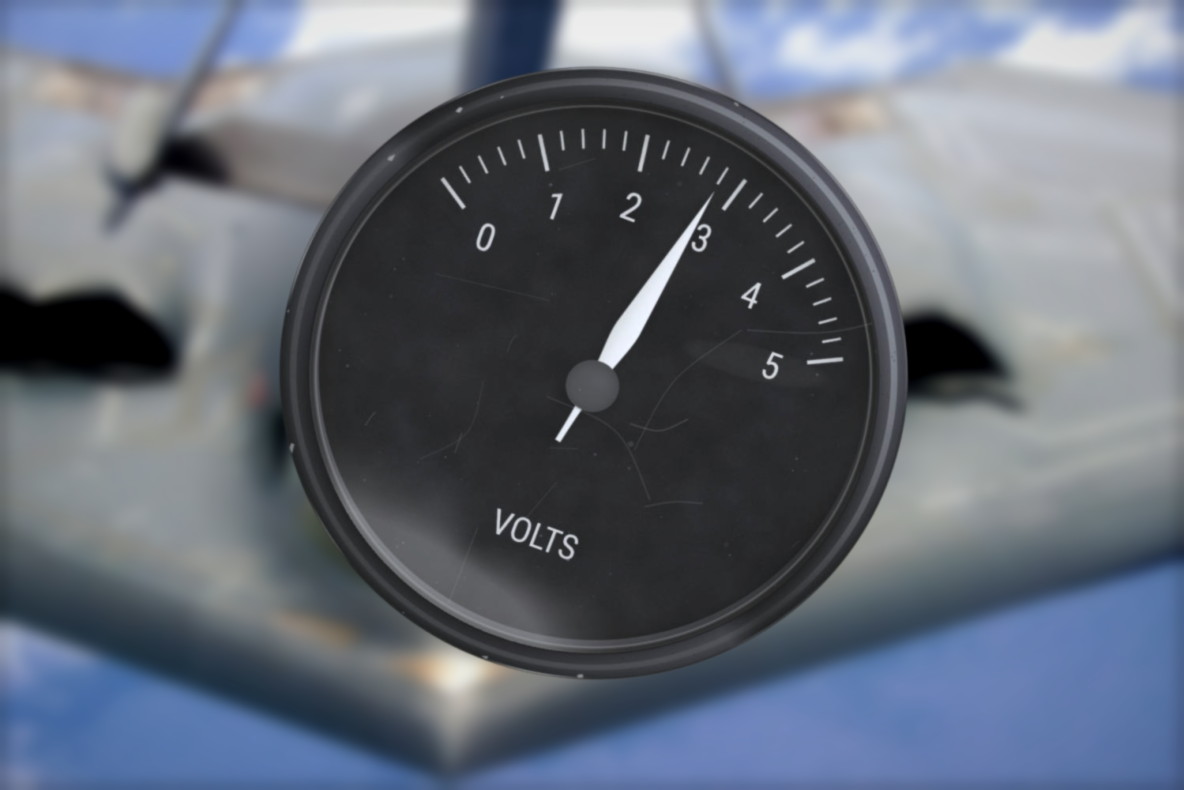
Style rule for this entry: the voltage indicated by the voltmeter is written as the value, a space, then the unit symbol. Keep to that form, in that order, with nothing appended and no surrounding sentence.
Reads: 2.8 V
